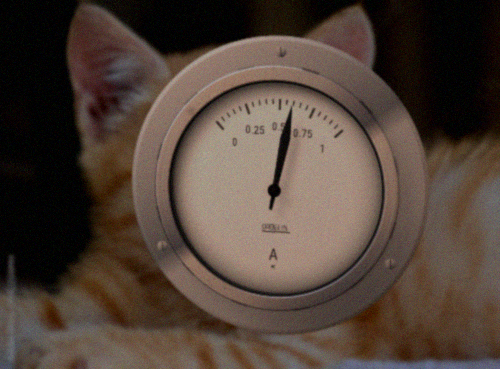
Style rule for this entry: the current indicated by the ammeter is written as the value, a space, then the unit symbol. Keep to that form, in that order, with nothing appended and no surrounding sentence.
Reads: 0.6 A
